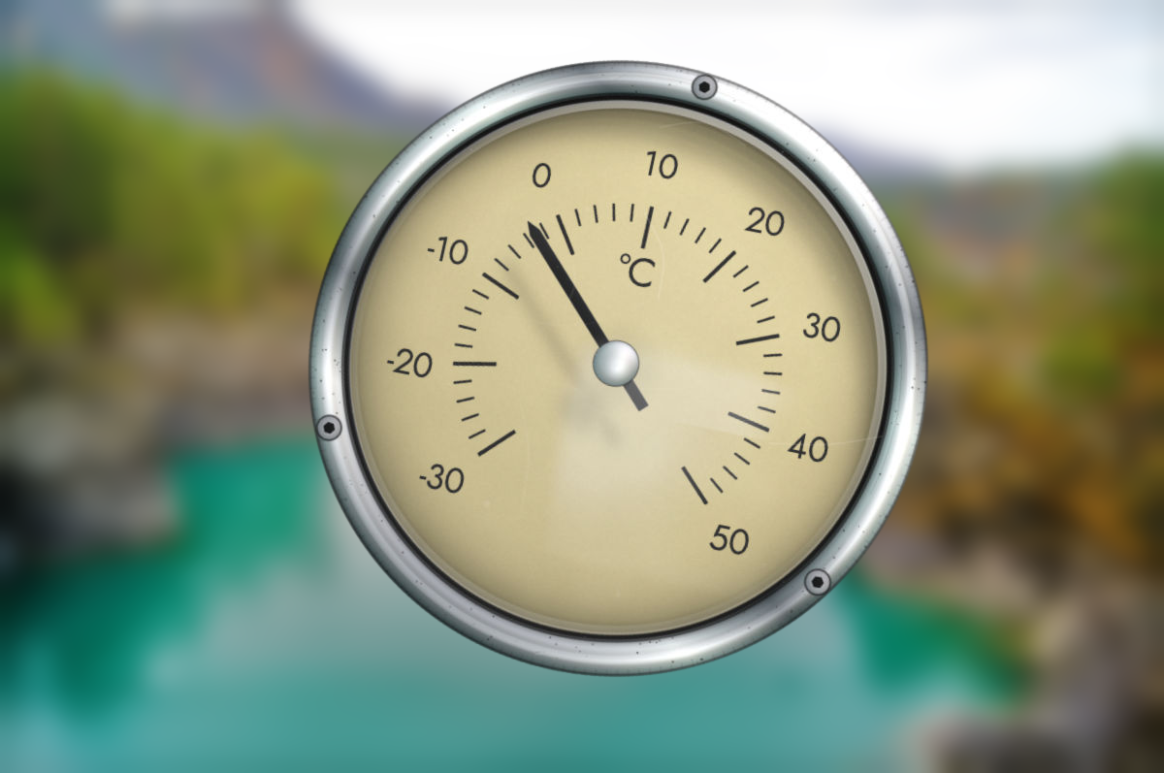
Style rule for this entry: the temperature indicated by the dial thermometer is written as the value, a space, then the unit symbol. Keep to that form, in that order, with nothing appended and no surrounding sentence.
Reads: -3 °C
